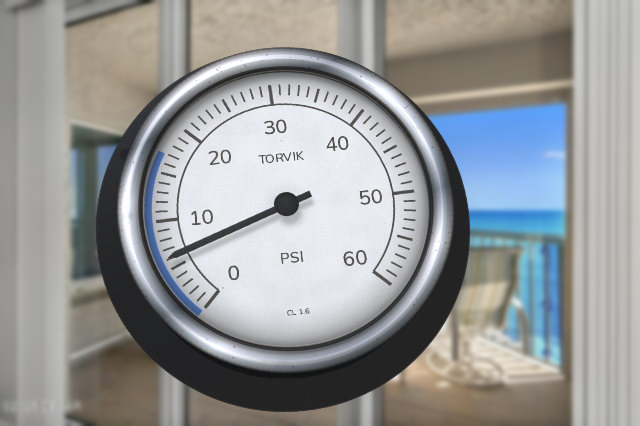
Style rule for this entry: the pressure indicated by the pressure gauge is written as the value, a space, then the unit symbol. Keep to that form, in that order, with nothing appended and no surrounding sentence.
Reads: 6 psi
